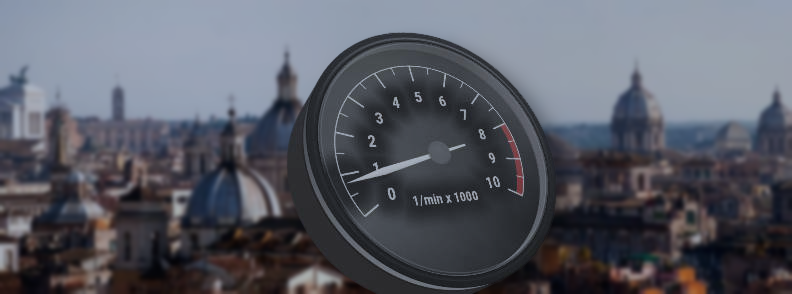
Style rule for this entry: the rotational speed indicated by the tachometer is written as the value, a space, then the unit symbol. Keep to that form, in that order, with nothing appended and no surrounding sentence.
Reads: 750 rpm
